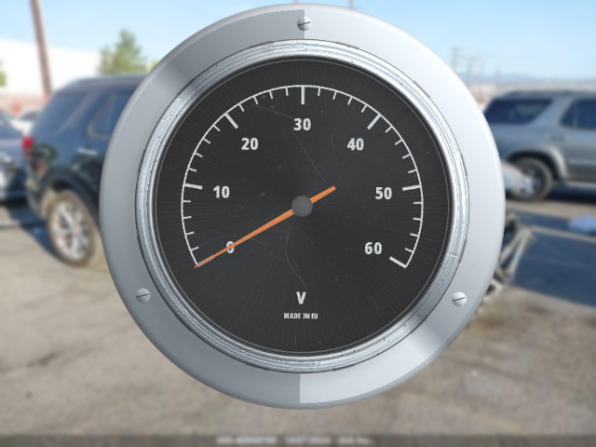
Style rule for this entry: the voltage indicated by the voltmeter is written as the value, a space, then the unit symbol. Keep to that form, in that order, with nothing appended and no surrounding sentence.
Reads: 0 V
